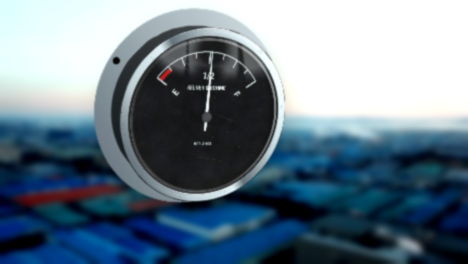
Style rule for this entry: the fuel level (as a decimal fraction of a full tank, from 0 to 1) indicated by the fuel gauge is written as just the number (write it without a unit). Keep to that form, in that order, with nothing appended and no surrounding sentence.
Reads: 0.5
